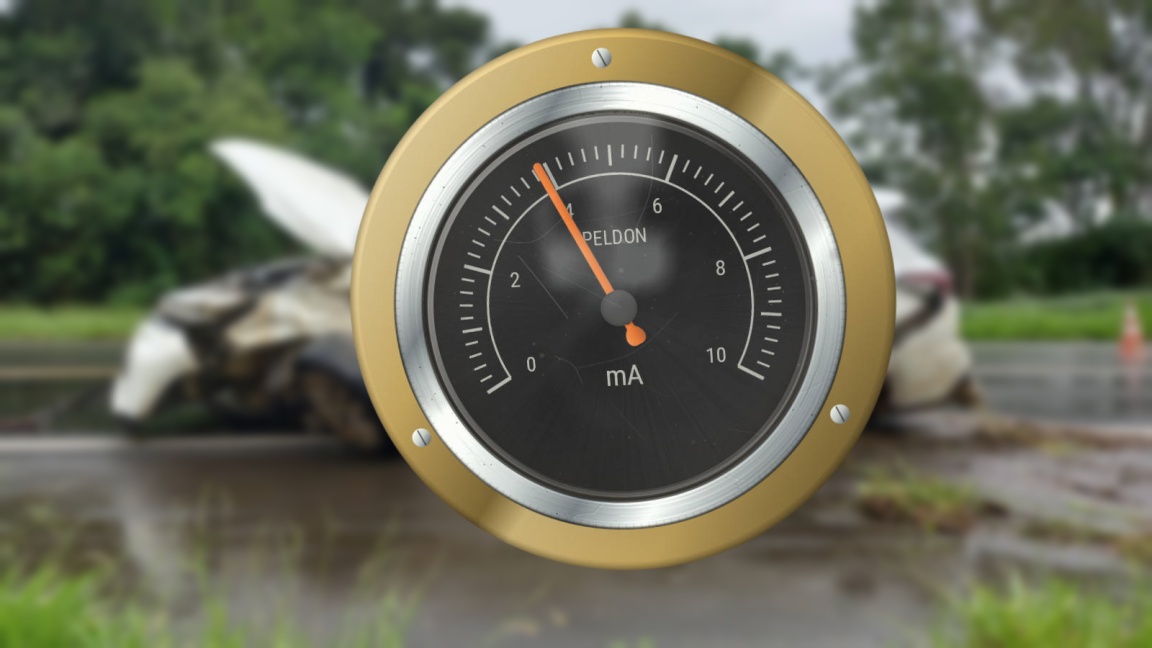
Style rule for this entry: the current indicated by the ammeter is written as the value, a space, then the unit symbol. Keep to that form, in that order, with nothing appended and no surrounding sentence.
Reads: 3.9 mA
